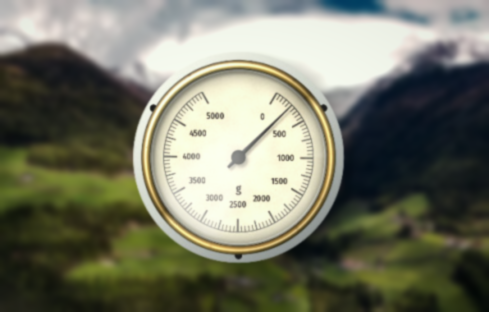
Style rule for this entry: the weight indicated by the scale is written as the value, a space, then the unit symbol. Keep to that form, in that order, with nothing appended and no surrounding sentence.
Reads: 250 g
